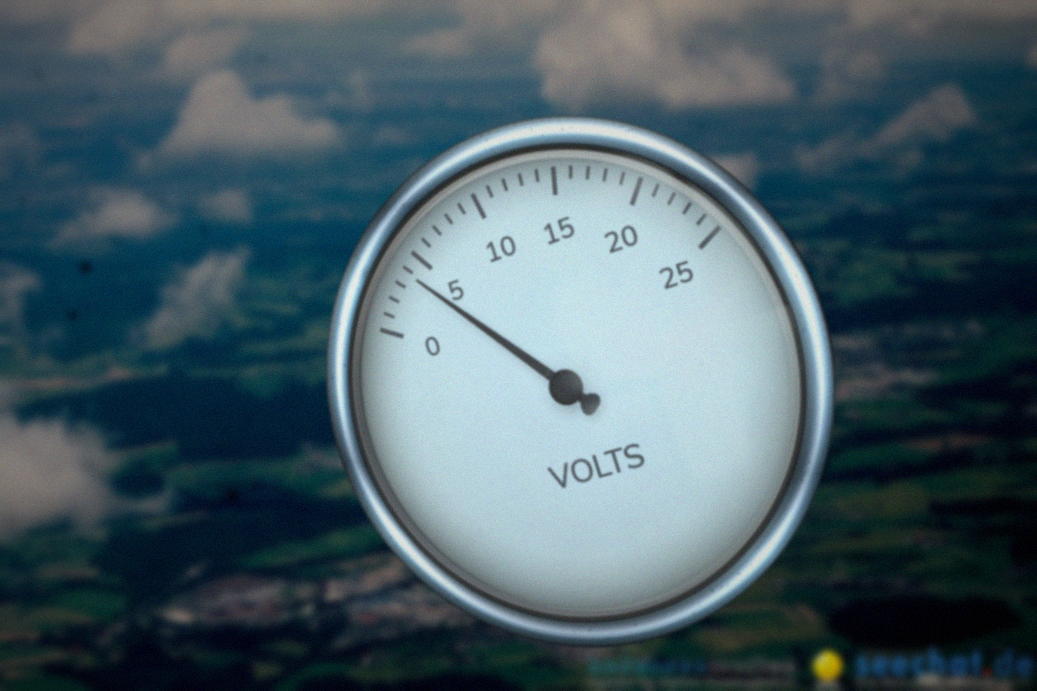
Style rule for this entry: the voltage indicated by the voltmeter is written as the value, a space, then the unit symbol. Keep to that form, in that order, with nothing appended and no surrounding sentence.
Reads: 4 V
